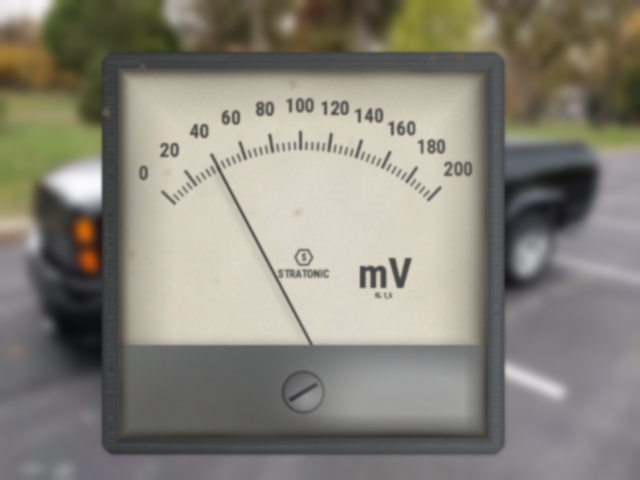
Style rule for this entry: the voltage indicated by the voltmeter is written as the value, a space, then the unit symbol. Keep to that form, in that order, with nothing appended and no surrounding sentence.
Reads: 40 mV
